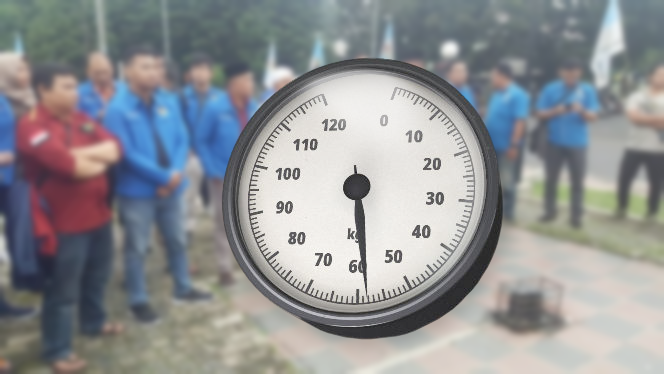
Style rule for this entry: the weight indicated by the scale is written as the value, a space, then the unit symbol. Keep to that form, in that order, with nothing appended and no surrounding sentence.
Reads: 58 kg
